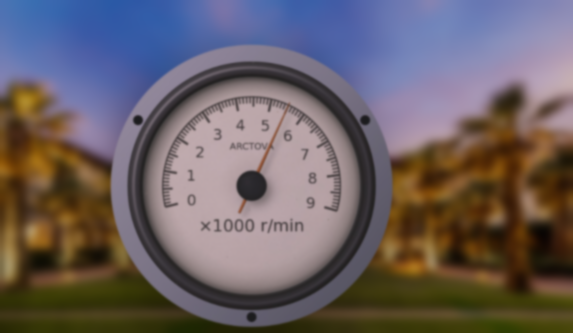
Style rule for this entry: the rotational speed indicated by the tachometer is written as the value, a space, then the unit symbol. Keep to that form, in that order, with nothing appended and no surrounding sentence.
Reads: 5500 rpm
